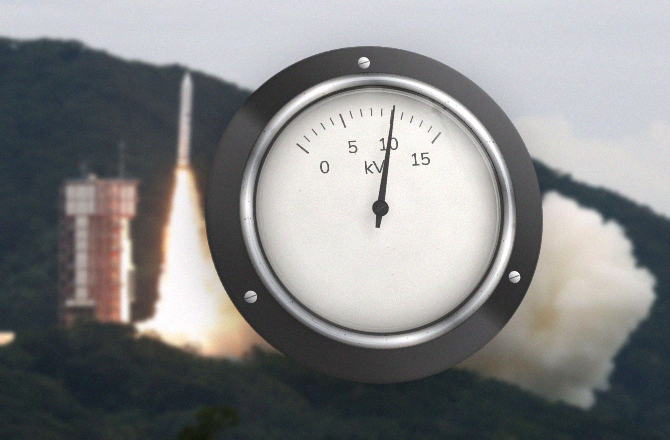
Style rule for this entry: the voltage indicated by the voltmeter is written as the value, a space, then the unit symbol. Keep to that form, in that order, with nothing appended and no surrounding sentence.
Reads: 10 kV
